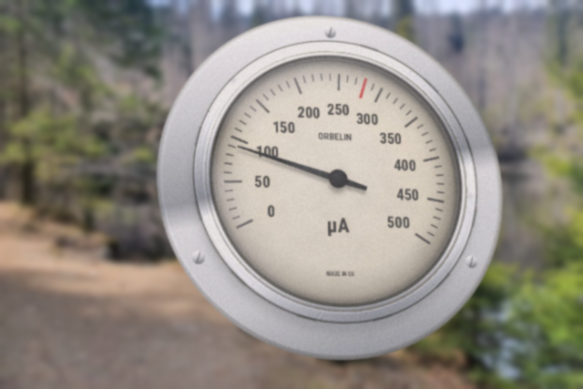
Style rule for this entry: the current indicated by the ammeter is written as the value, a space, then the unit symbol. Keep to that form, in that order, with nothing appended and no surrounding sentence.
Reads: 90 µA
